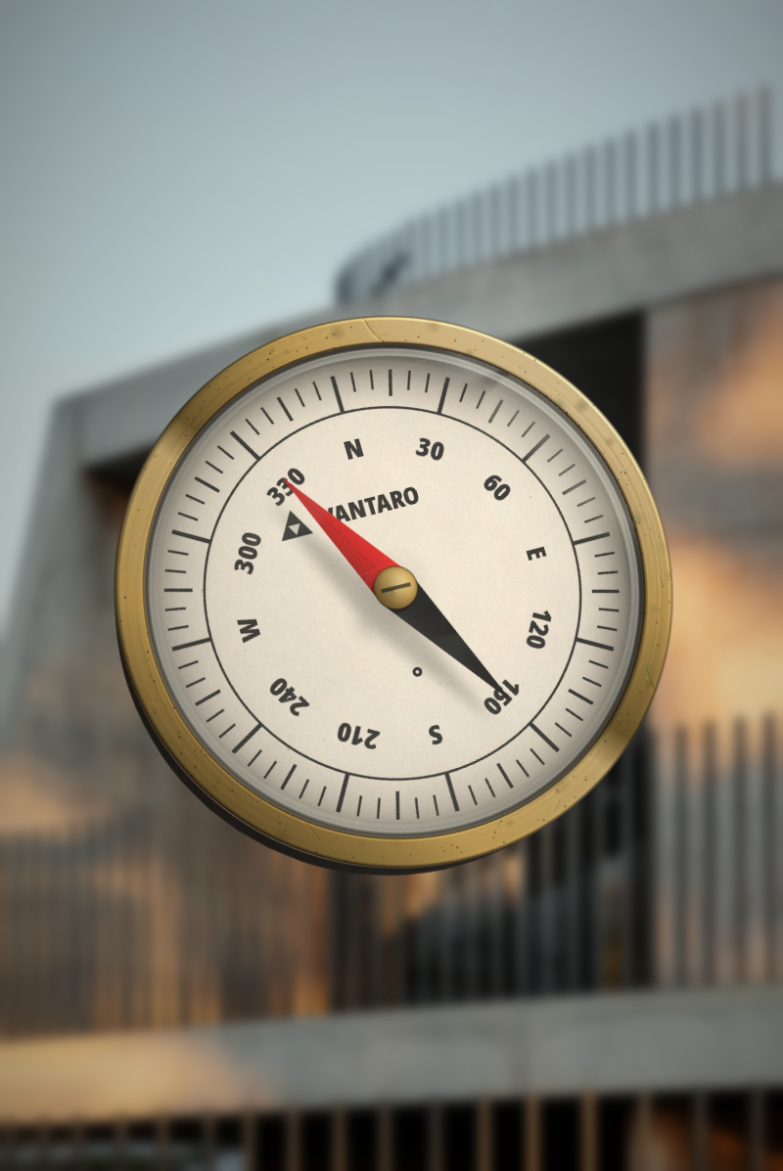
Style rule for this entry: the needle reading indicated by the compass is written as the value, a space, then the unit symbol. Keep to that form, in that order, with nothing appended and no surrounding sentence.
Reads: 330 °
